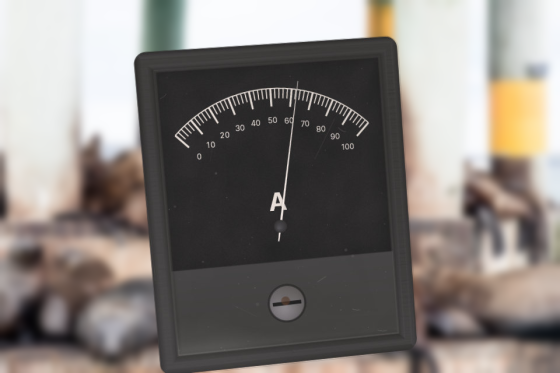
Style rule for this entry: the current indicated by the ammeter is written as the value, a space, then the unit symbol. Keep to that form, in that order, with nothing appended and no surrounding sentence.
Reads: 62 A
